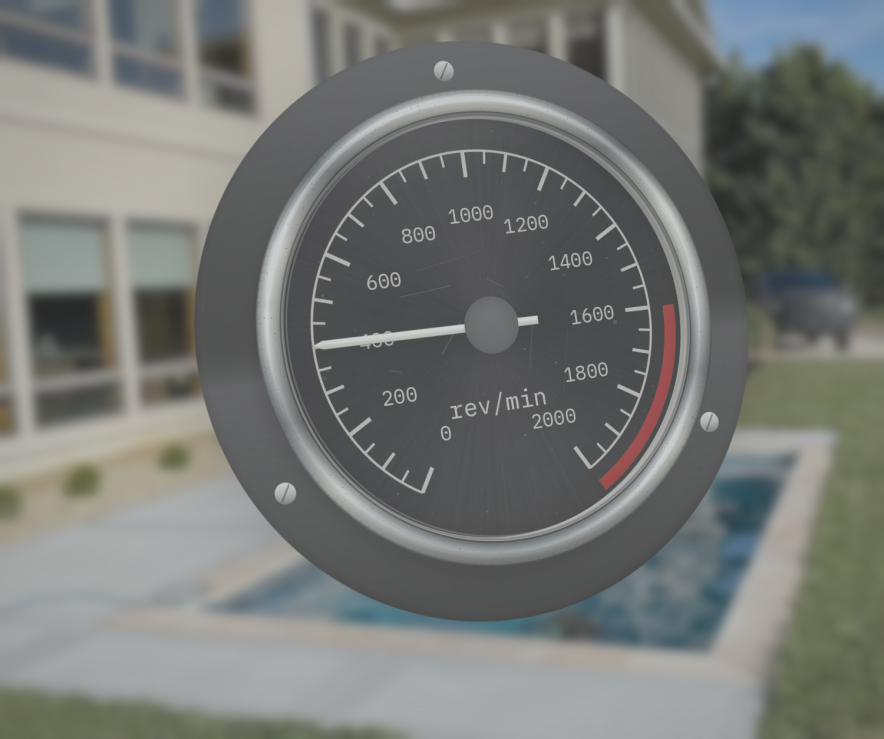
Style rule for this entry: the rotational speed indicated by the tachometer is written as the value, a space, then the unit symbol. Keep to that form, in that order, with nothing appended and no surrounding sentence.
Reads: 400 rpm
